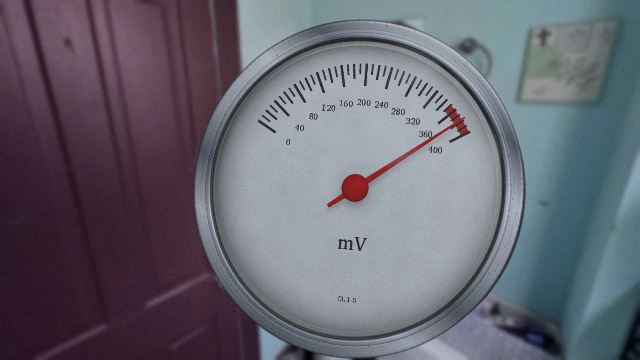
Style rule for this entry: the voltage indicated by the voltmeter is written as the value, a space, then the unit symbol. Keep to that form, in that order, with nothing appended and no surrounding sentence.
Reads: 380 mV
